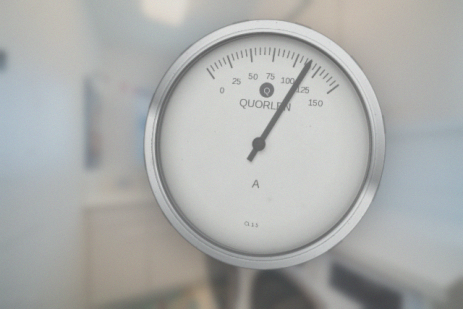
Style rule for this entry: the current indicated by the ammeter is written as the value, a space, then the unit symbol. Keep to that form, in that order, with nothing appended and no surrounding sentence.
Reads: 115 A
